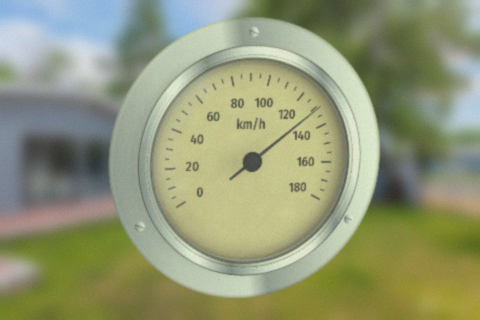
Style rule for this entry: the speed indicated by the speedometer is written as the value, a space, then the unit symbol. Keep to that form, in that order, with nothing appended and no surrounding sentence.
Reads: 130 km/h
